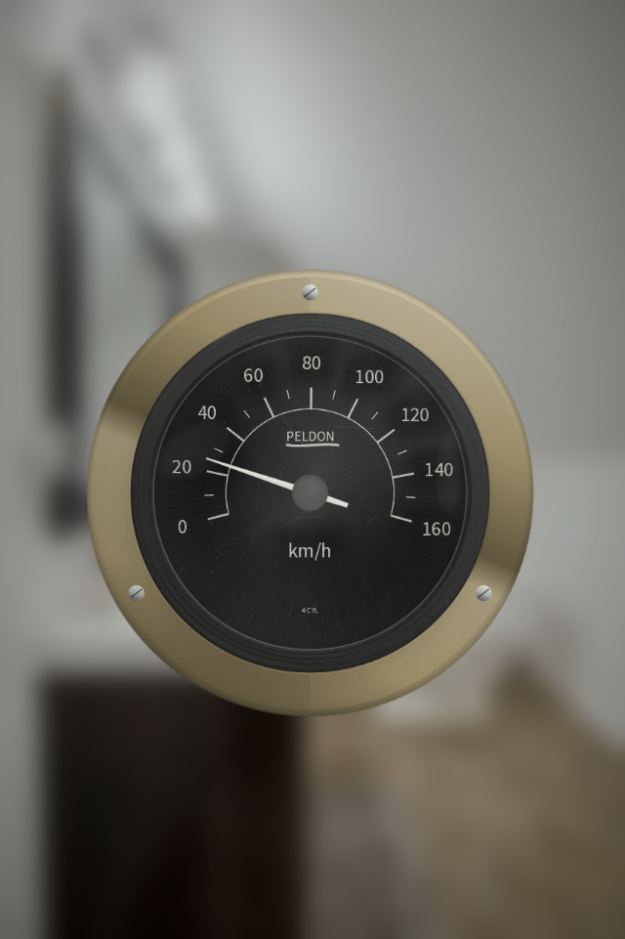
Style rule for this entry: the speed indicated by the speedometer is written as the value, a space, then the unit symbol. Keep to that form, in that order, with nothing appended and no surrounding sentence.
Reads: 25 km/h
